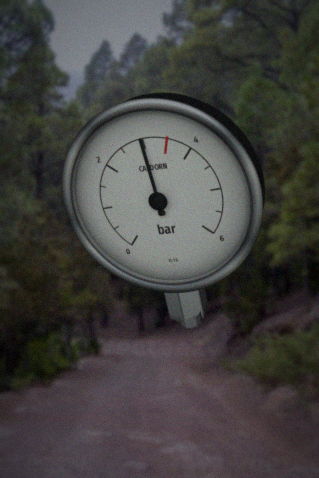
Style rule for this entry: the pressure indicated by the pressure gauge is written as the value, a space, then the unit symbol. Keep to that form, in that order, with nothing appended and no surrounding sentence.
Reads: 3 bar
